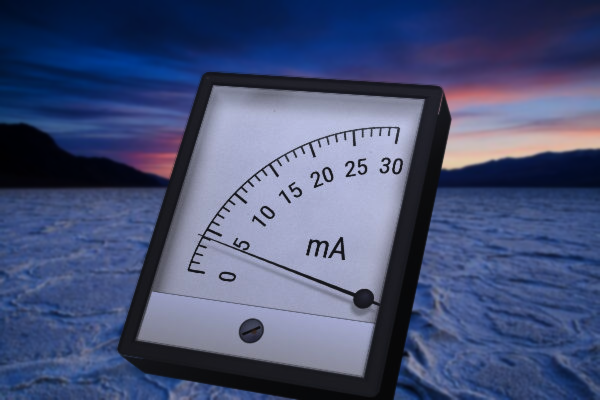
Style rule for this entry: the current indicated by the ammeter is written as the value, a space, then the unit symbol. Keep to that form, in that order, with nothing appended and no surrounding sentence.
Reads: 4 mA
